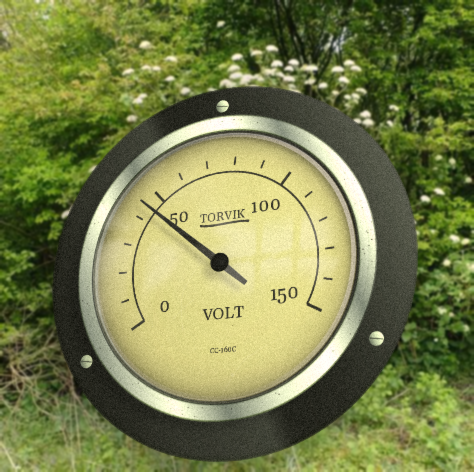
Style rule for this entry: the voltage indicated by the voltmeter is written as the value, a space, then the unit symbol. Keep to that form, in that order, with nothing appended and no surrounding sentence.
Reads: 45 V
